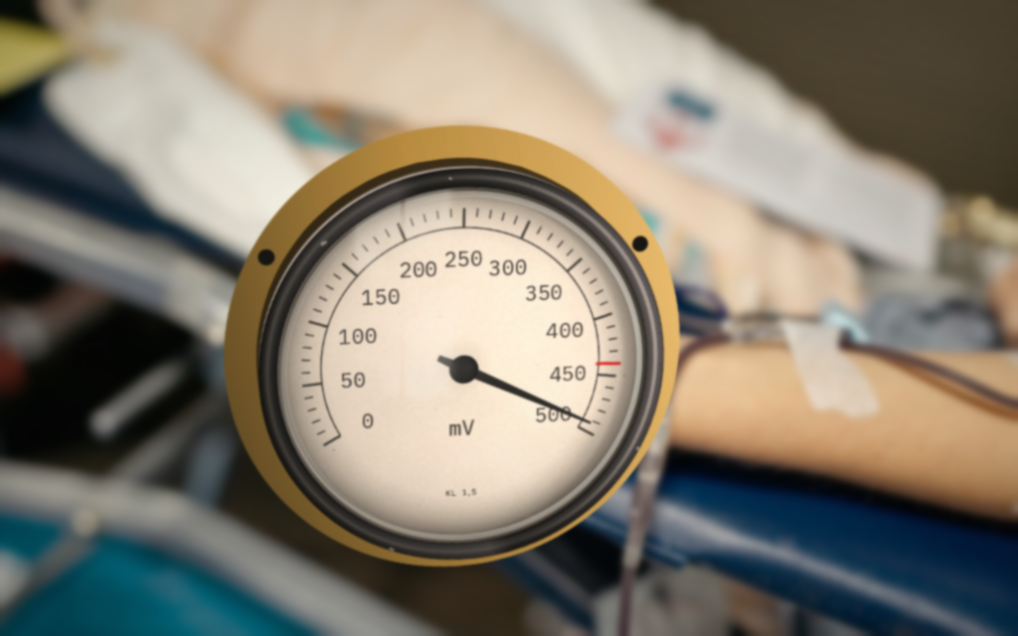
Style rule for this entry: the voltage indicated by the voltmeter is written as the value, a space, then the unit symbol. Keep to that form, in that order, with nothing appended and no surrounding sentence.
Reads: 490 mV
